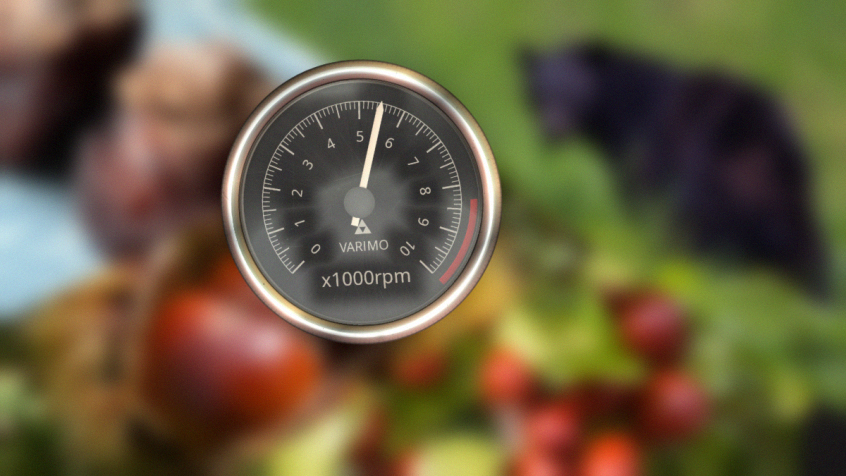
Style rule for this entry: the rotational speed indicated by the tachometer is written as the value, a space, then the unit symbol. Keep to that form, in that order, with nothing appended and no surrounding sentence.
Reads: 5500 rpm
